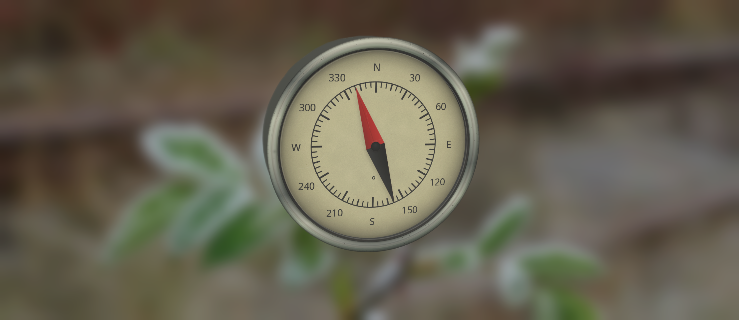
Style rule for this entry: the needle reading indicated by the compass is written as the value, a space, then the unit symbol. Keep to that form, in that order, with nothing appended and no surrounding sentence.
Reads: 340 °
